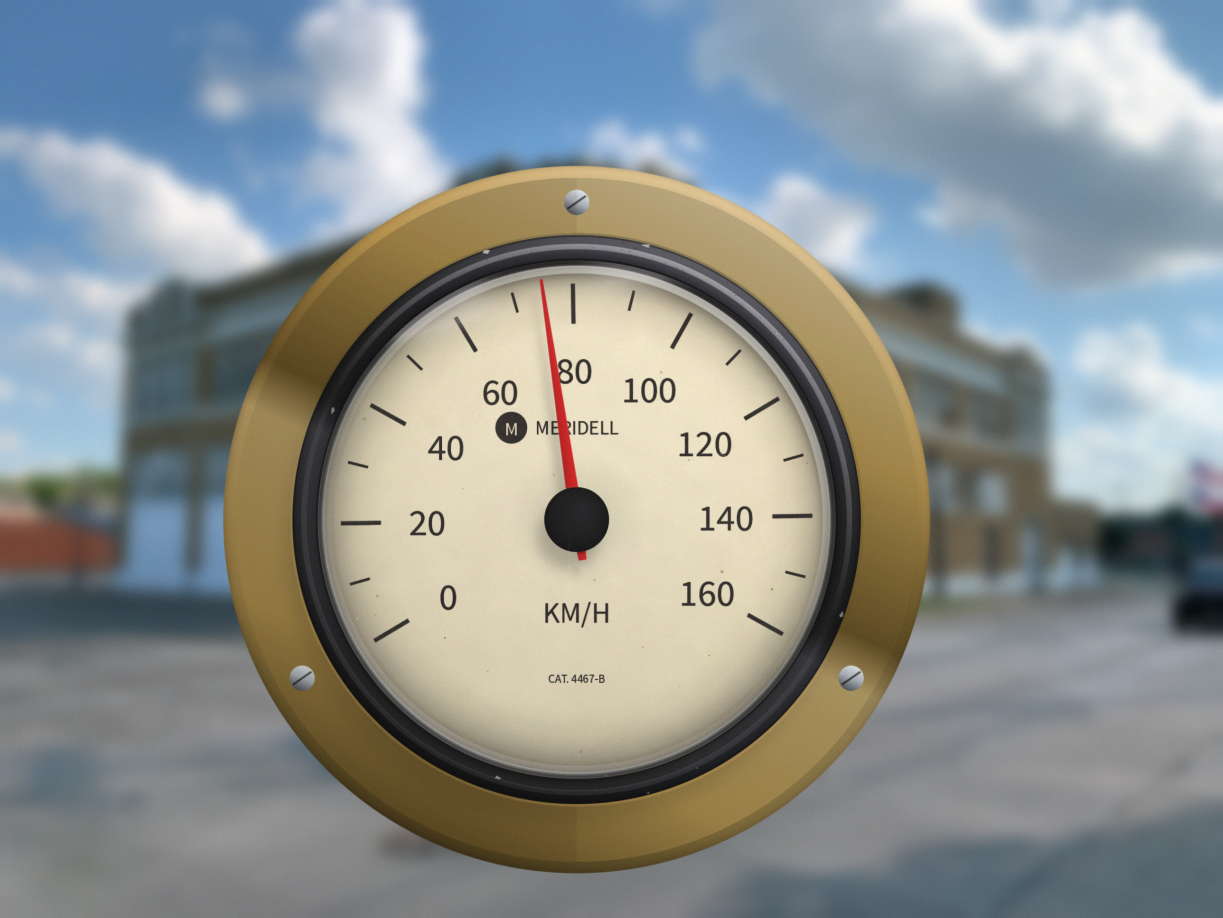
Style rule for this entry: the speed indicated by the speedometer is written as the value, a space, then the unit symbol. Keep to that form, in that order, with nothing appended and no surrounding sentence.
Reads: 75 km/h
